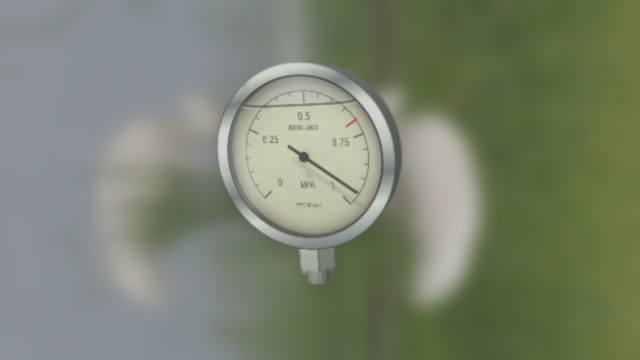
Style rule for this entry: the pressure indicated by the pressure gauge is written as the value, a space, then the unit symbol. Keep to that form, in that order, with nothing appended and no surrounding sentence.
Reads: 0.95 MPa
